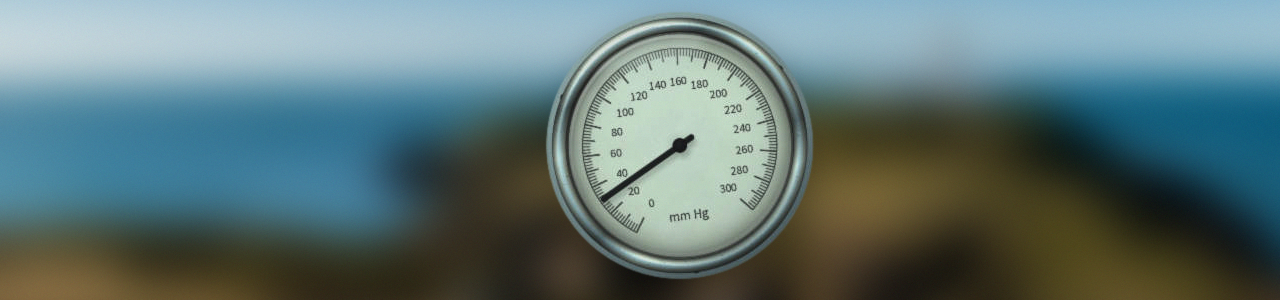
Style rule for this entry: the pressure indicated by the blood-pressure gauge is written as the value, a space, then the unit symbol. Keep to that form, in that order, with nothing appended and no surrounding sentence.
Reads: 30 mmHg
